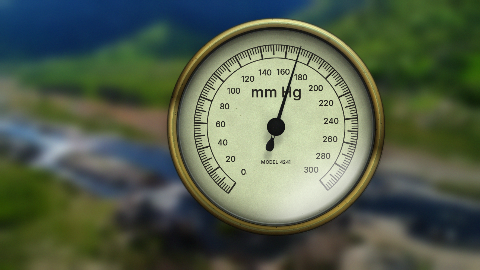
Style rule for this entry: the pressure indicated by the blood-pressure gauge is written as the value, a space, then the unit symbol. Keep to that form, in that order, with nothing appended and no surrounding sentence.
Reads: 170 mmHg
